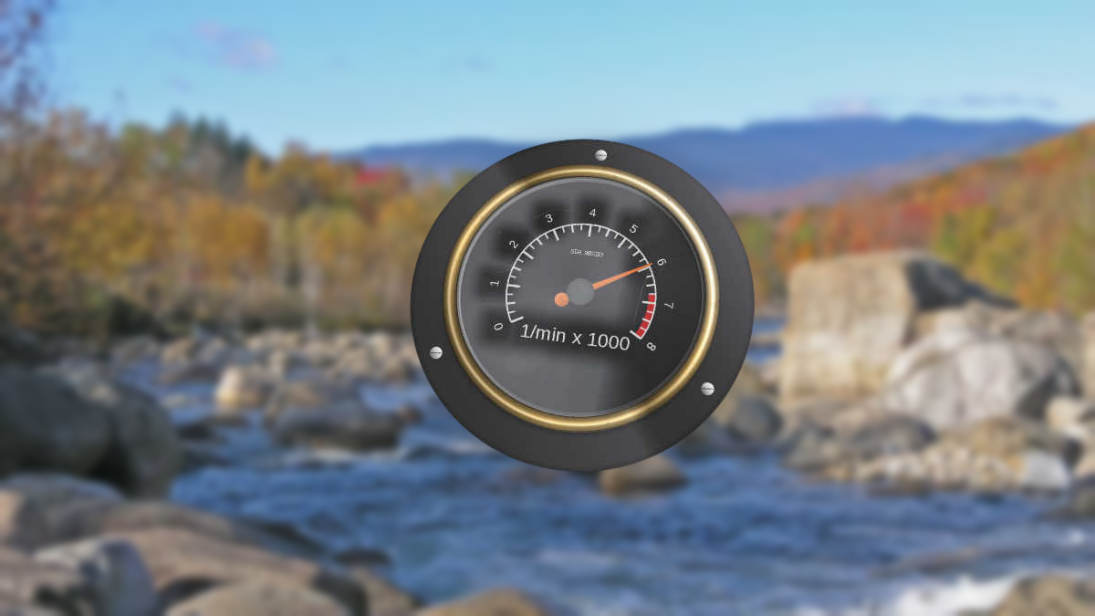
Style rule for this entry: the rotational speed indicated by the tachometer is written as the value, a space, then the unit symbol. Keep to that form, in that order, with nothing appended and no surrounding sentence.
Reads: 6000 rpm
